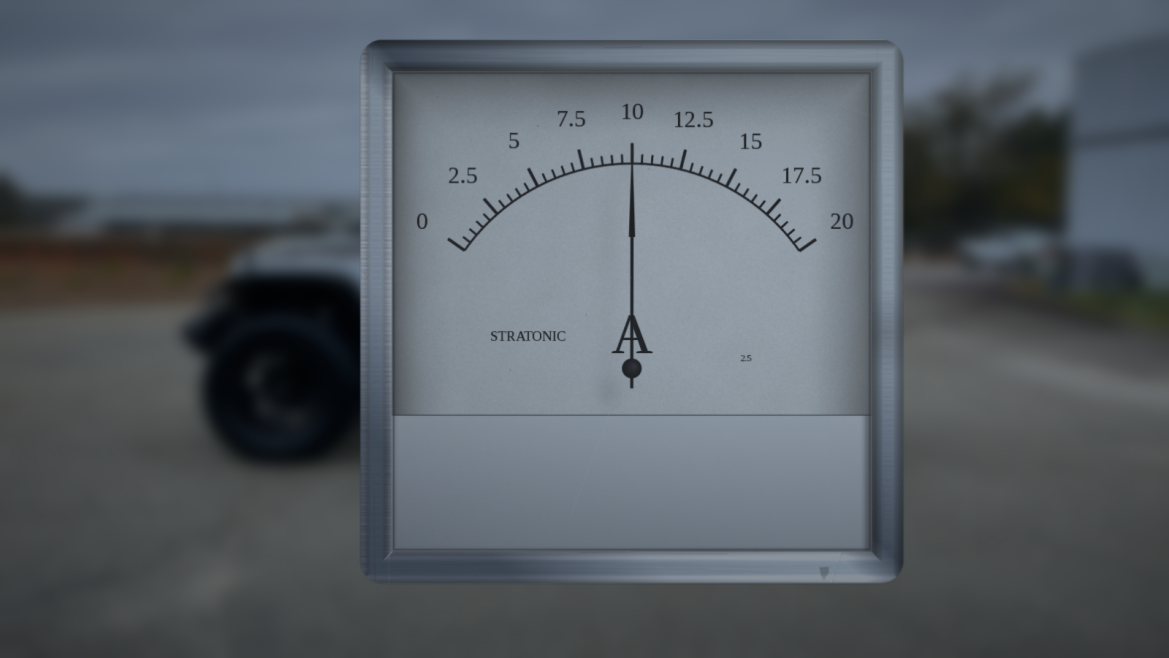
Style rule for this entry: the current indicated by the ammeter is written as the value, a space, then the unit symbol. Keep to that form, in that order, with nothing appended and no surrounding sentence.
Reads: 10 A
